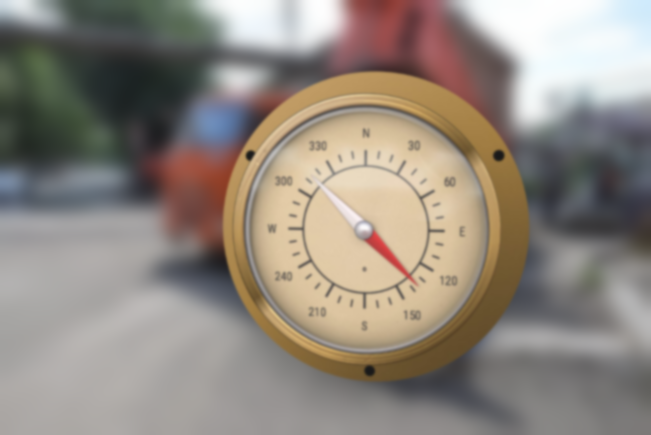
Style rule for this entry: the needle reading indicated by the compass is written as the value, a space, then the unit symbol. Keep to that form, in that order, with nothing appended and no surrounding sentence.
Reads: 135 °
